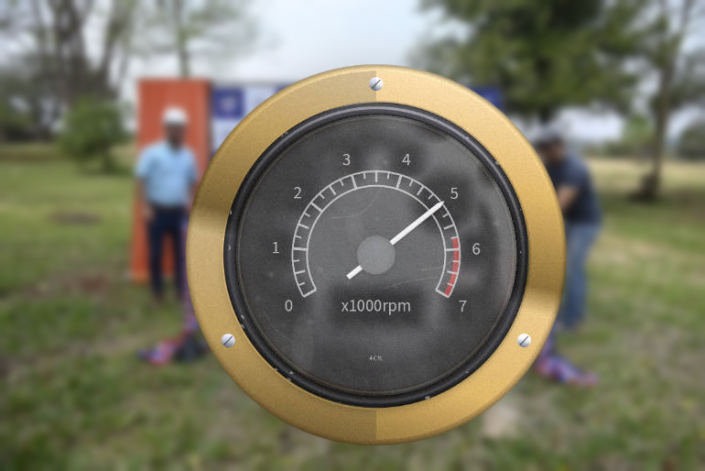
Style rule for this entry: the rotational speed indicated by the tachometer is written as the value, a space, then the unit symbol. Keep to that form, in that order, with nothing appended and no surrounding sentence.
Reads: 5000 rpm
